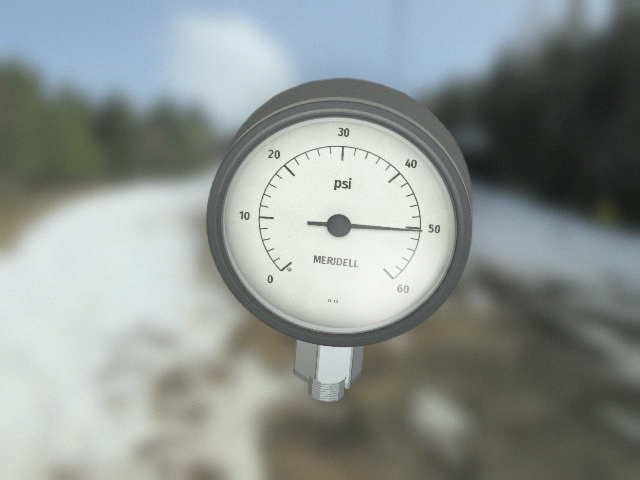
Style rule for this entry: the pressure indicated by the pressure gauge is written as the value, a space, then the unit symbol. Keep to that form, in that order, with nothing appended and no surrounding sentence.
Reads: 50 psi
